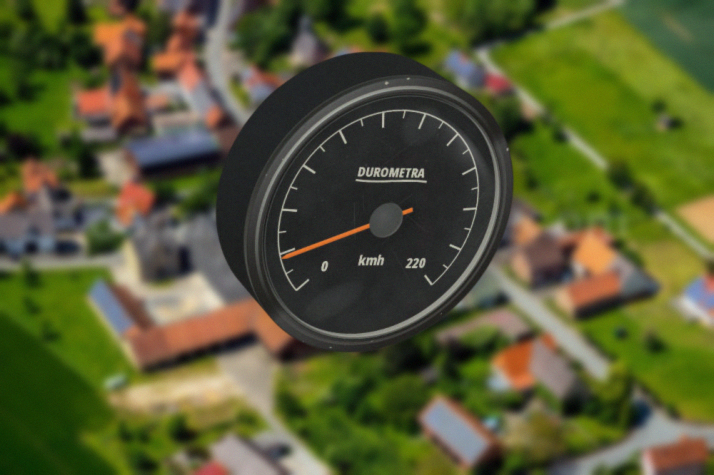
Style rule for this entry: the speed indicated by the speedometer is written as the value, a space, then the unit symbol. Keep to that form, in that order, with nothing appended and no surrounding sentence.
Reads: 20 km/h
